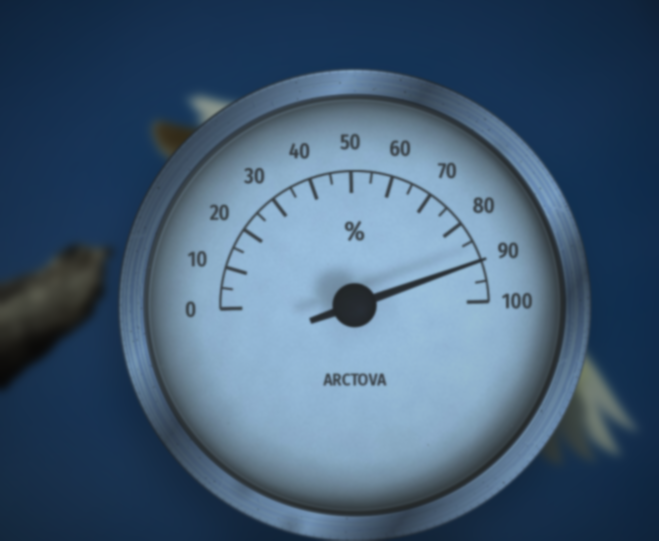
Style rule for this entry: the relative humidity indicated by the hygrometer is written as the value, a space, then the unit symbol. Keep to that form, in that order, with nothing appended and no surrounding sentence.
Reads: 90 %
